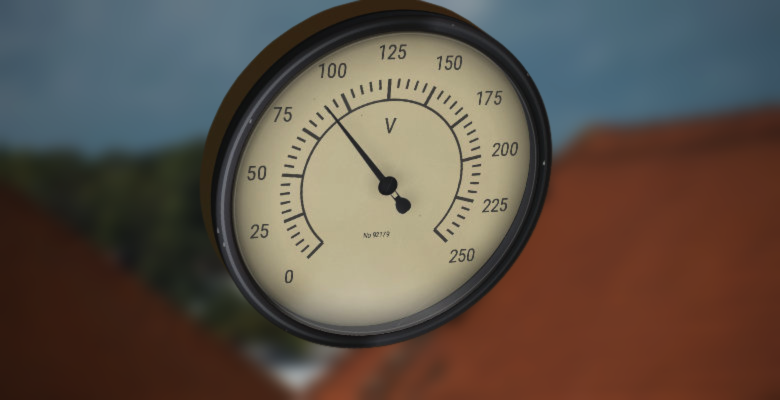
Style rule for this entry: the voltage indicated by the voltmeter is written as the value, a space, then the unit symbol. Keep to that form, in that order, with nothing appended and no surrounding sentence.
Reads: 90 V
